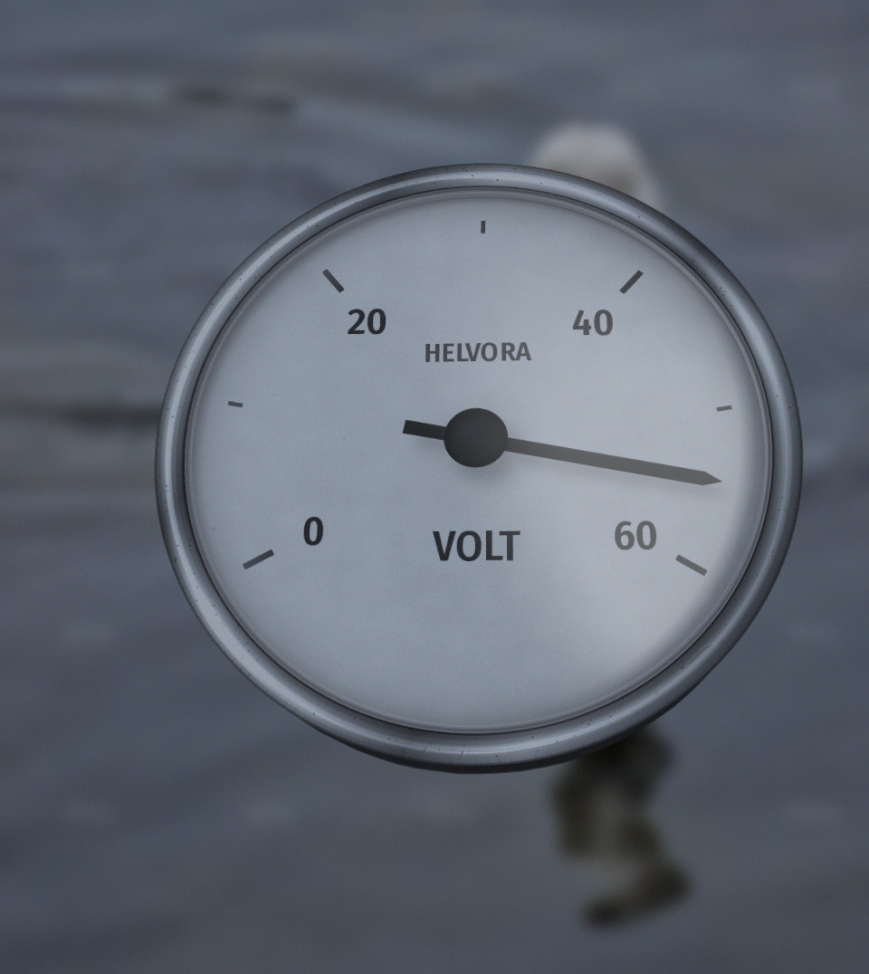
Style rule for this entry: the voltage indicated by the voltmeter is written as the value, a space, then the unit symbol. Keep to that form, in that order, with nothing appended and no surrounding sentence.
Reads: 55 V
